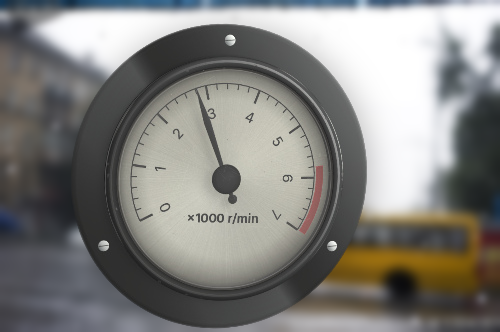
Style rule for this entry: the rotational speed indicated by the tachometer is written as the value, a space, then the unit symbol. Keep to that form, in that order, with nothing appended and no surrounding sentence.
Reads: 2800 rpm
